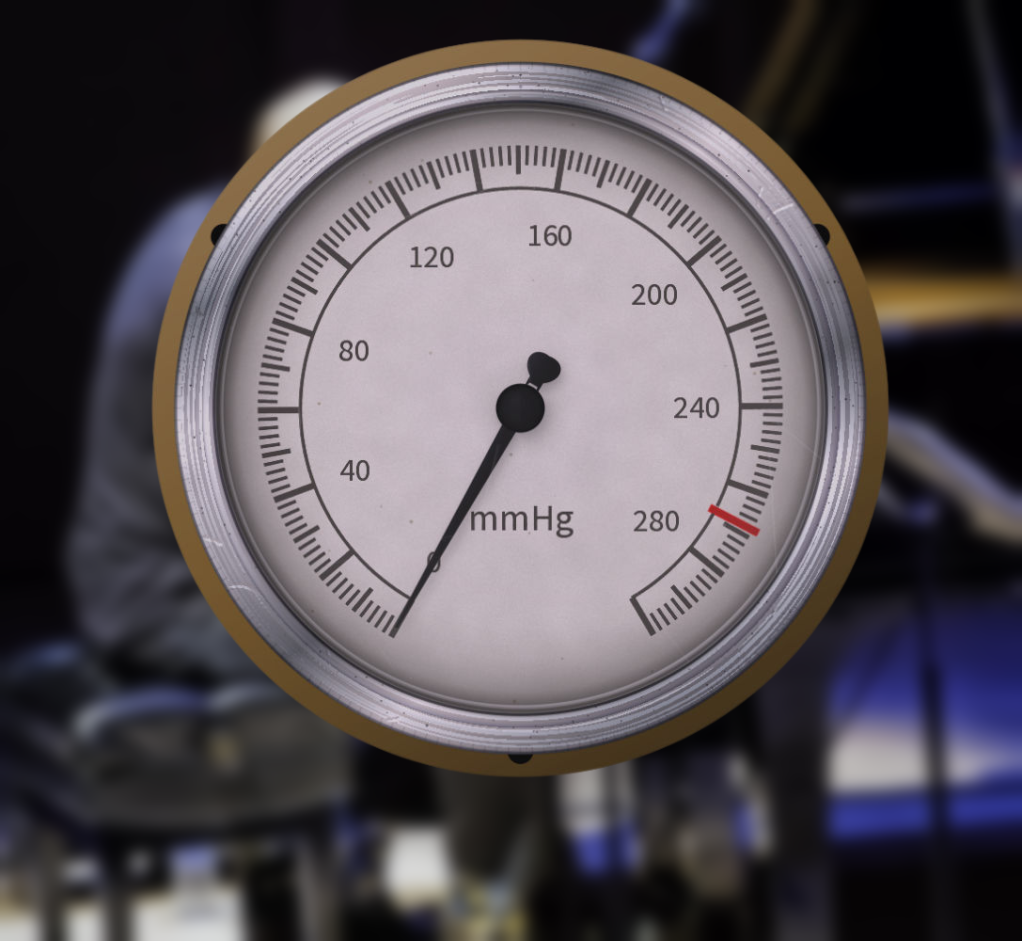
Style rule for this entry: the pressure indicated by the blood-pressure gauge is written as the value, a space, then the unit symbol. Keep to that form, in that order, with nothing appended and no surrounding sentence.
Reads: 0 mmHg
